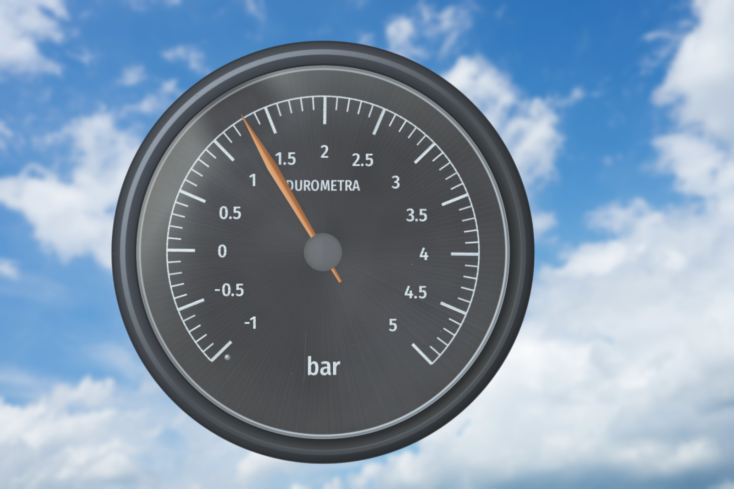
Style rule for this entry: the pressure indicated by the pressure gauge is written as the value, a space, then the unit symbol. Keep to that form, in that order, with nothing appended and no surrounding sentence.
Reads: 1.3 bar
